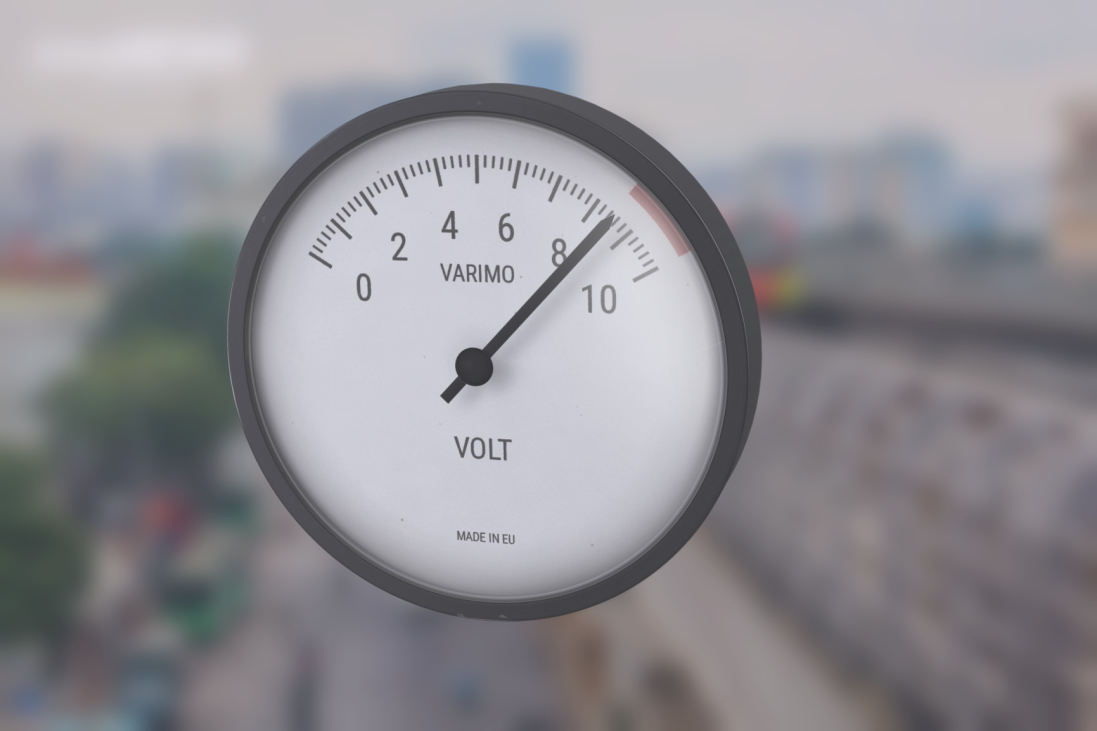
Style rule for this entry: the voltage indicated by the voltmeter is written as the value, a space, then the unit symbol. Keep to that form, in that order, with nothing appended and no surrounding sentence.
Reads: 8.5 V
